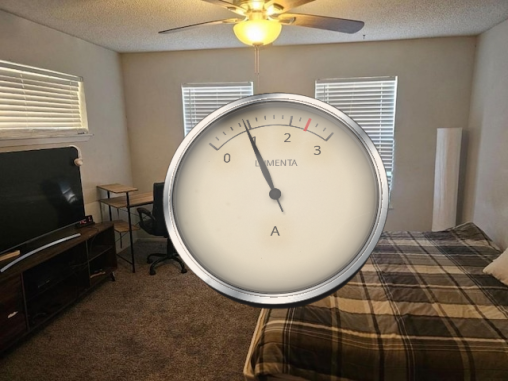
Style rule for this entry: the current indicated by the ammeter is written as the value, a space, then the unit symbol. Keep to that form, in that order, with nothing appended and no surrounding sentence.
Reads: 0.9 A
